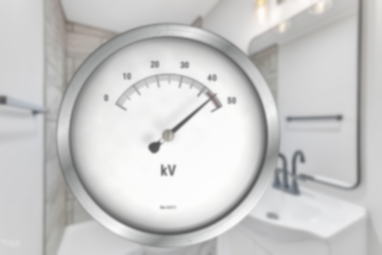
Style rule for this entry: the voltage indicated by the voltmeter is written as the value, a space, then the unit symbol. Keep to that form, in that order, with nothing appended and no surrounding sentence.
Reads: 45 kV
